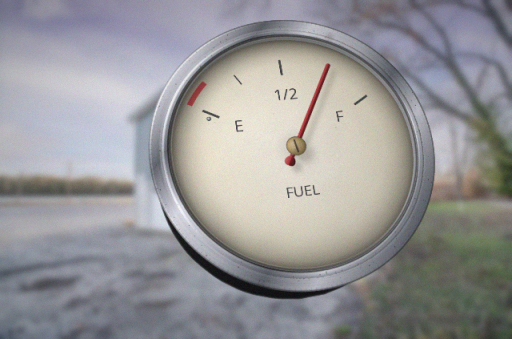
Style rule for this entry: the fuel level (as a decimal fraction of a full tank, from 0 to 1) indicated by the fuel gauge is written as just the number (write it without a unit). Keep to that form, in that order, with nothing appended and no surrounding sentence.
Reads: 0.75
